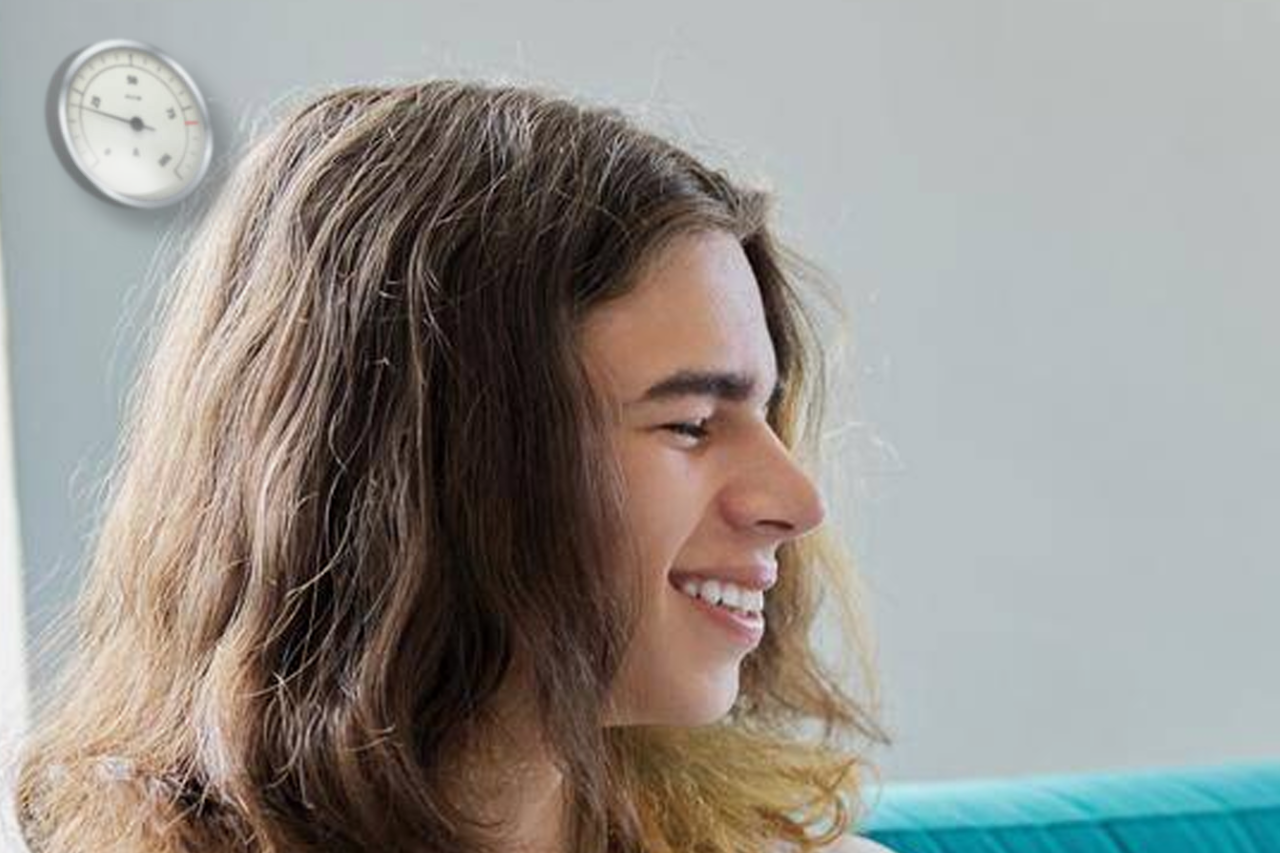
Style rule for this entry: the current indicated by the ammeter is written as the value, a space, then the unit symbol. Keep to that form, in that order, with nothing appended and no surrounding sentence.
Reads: 20 A
